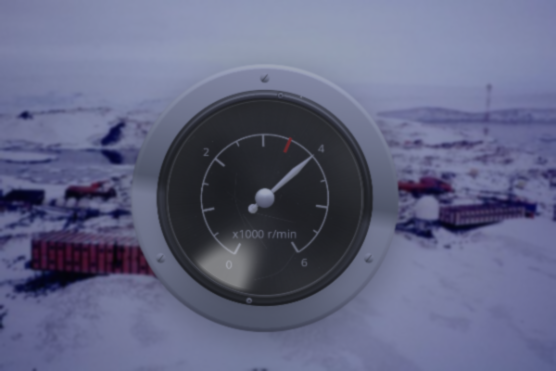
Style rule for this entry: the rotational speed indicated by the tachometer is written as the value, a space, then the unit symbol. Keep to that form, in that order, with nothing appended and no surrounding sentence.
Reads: 4000 rpm
